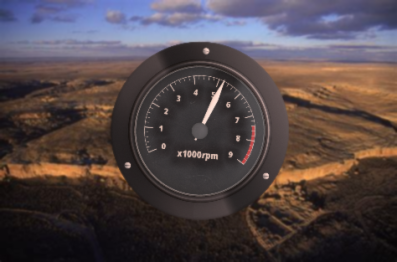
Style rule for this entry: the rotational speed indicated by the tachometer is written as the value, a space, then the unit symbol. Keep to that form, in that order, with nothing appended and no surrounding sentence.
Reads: 5200 rpm
